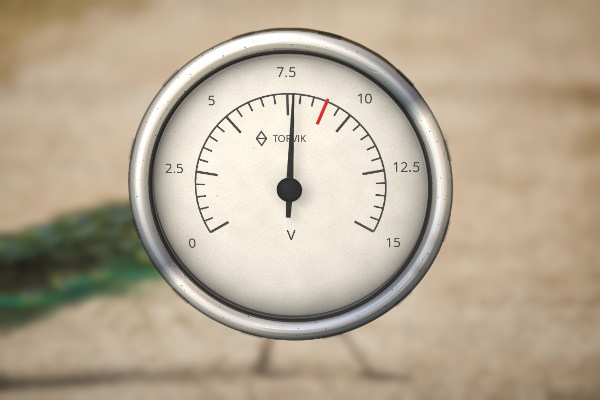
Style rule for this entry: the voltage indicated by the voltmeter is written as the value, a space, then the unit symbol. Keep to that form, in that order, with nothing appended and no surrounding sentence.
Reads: 7.75 V
